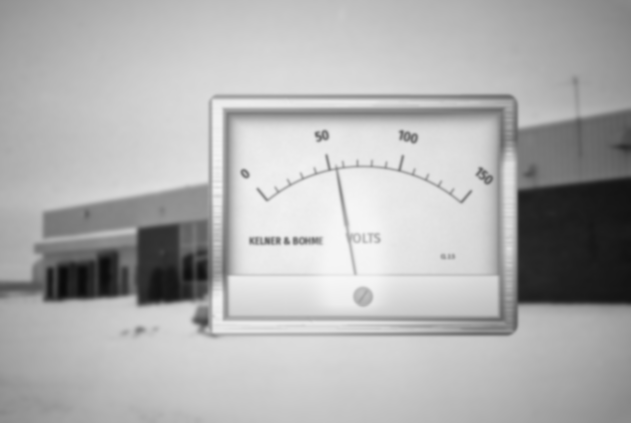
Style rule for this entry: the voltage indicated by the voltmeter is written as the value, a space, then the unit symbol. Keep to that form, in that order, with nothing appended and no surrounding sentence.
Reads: 55 V
